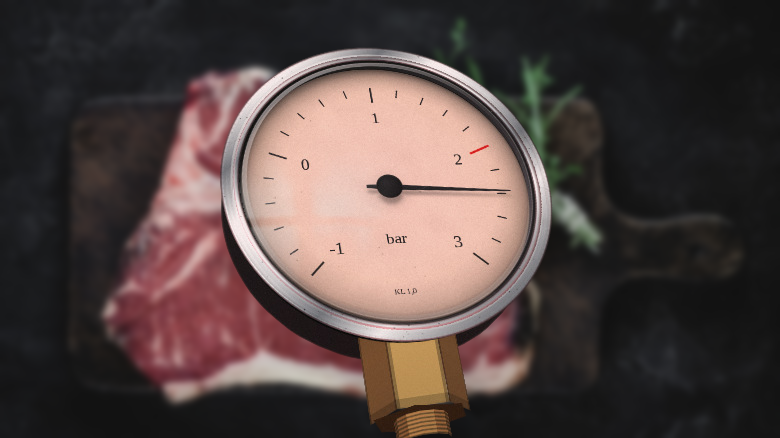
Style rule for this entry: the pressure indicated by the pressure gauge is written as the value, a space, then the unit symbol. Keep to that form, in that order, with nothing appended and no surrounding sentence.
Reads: 2.4 bar
